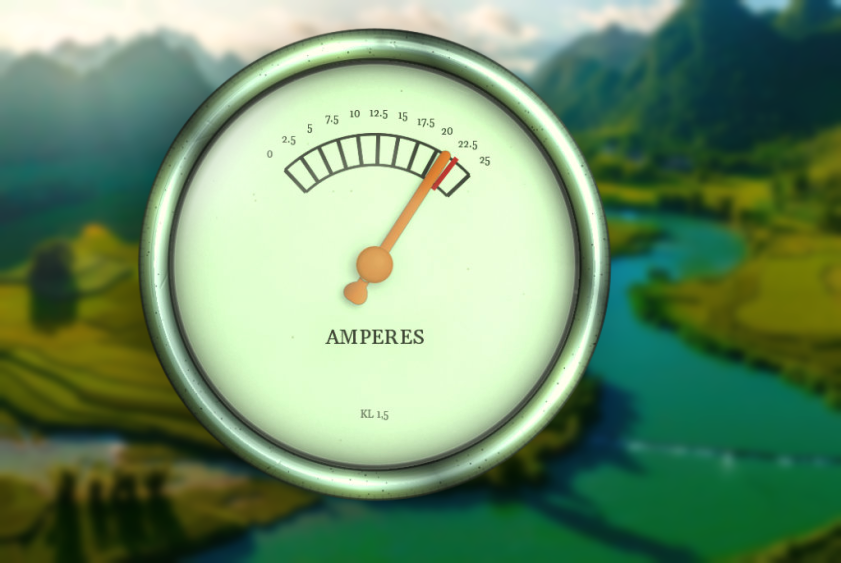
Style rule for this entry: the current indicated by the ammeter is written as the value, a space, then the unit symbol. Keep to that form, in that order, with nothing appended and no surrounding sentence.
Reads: 21.25 A
